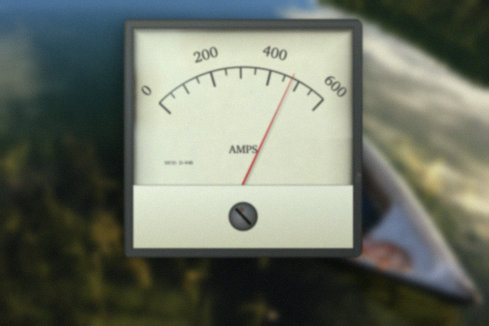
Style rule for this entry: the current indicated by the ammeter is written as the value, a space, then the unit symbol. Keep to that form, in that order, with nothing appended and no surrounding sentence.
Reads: 475 A
